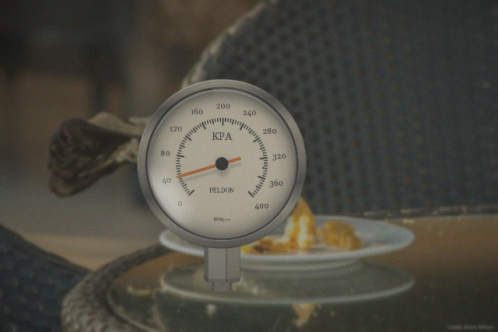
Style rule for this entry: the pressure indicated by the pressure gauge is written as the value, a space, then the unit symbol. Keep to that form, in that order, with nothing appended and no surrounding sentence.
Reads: 40 kPa
